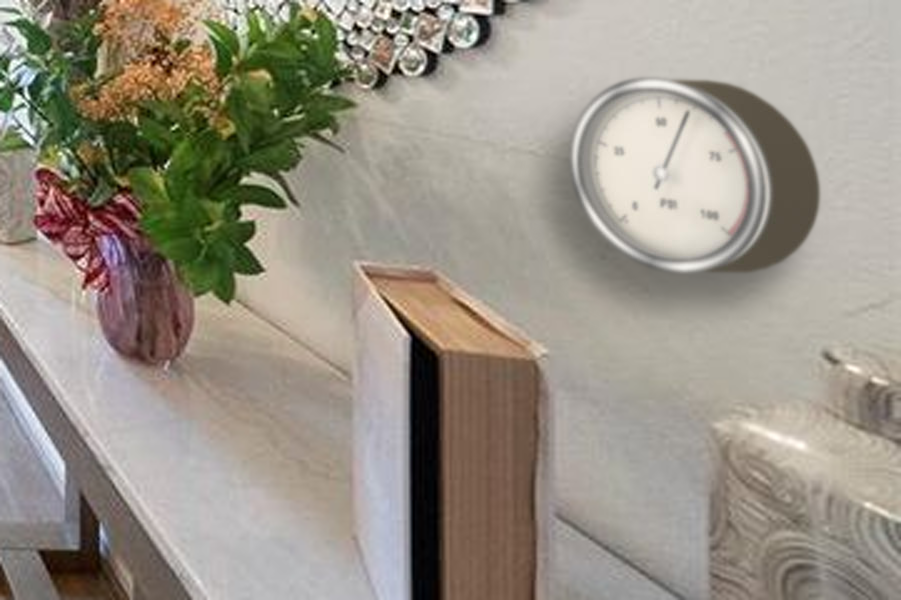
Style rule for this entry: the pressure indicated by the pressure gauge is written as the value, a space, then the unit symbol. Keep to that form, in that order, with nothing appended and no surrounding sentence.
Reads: 60 psi
